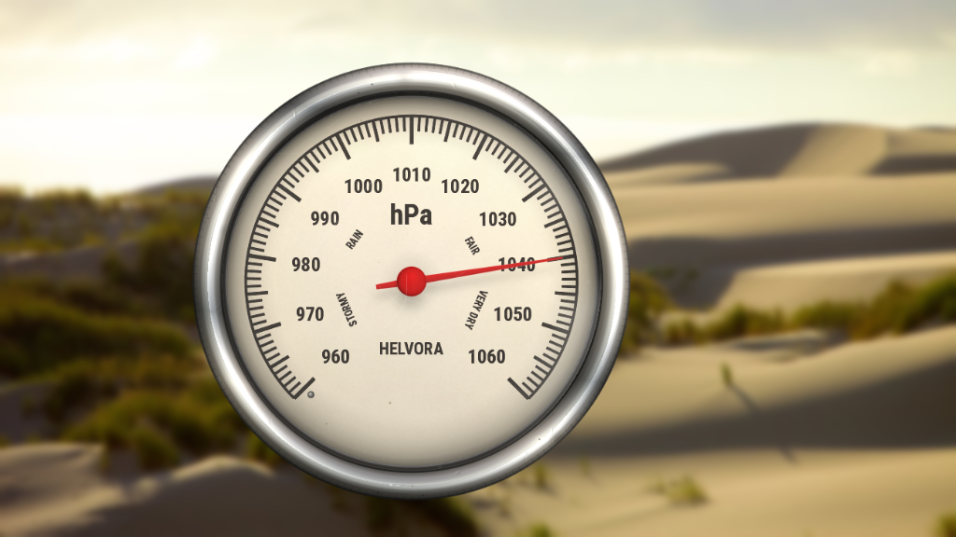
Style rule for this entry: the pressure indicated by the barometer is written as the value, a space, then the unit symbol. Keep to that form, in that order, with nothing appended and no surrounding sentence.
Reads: 1040 hPa
